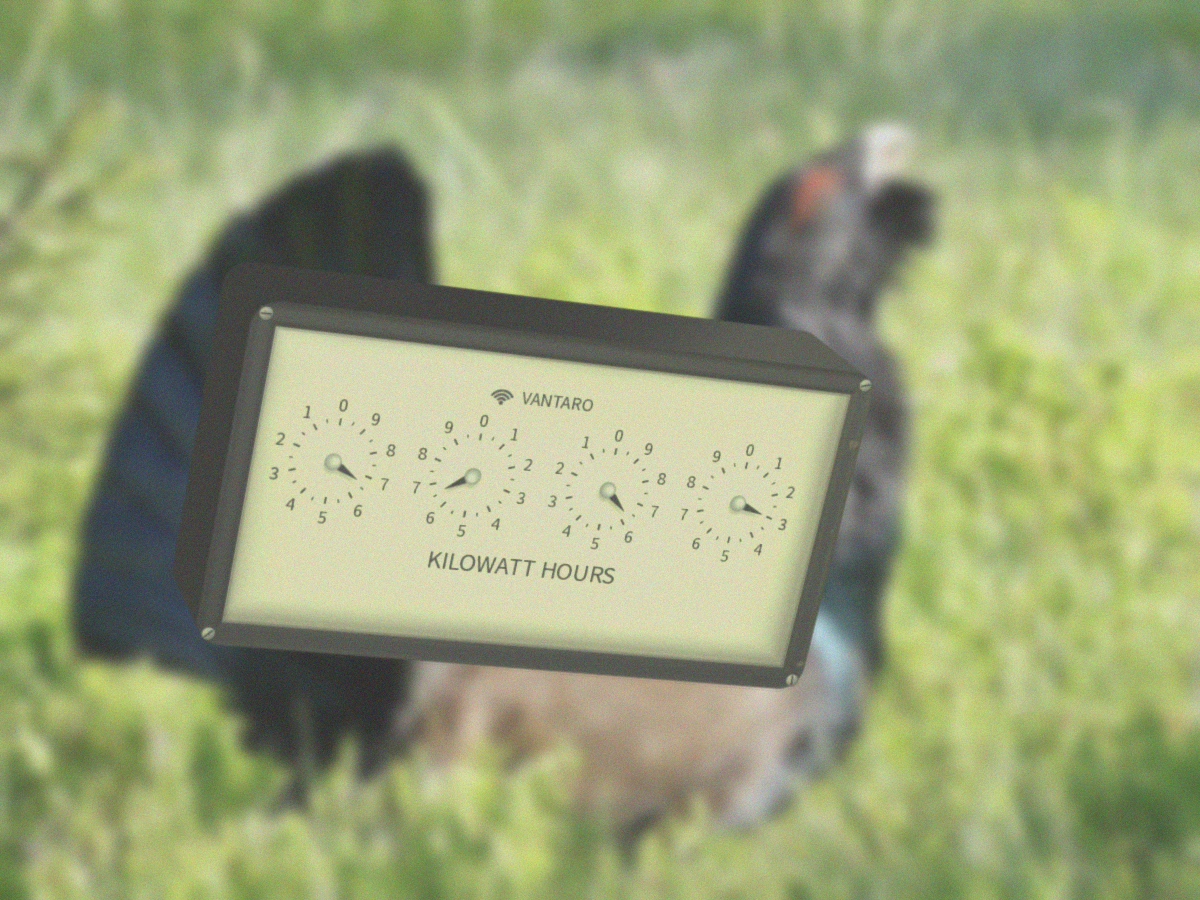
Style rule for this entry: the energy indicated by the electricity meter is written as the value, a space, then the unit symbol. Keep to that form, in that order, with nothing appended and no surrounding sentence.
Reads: 6663 kWh
